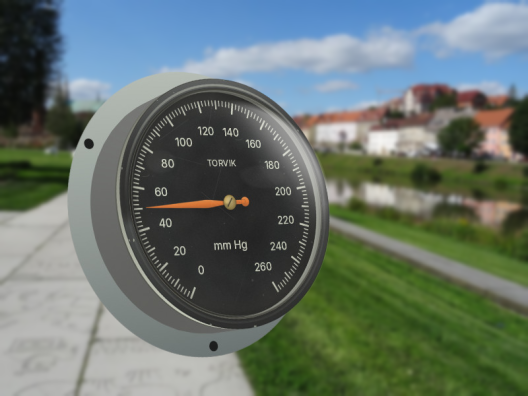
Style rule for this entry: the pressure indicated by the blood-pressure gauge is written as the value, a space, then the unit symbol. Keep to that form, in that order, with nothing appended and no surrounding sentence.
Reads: 50 mmHg
